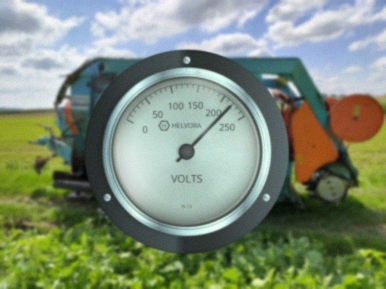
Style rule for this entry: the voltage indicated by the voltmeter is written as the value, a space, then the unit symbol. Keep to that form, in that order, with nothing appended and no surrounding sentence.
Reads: 220 V
